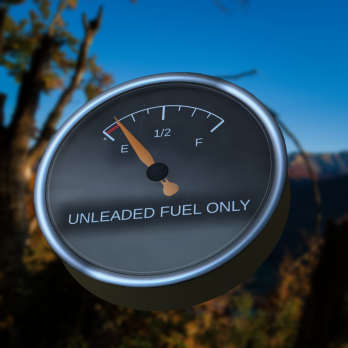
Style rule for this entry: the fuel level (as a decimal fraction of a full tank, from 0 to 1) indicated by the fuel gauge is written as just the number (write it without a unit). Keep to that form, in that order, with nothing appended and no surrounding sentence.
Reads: 0.125
